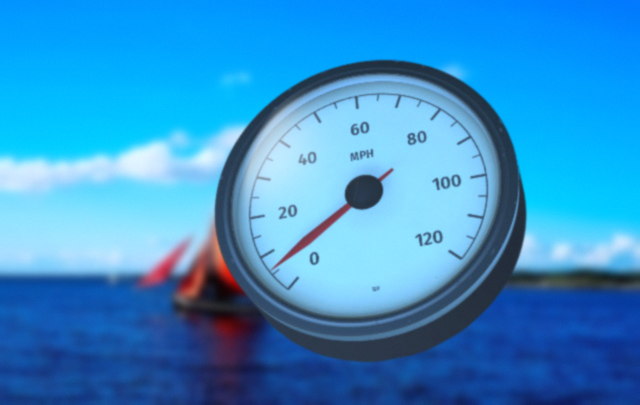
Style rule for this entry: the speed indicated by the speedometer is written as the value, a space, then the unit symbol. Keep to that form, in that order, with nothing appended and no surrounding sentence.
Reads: 5 mph
